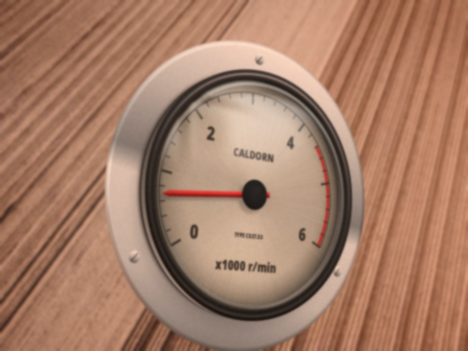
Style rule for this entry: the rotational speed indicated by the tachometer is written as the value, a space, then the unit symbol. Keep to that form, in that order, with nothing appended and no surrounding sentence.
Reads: 700 rpm
